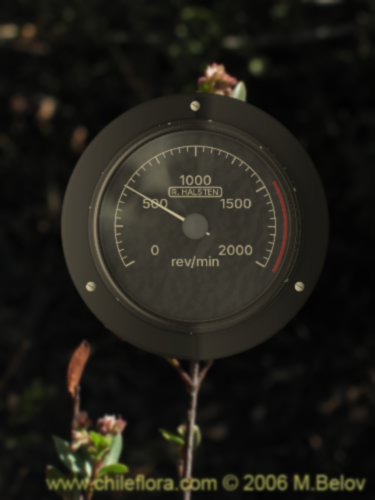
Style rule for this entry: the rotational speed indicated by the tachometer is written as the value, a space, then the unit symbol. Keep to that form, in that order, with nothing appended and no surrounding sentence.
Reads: 500 rpm
